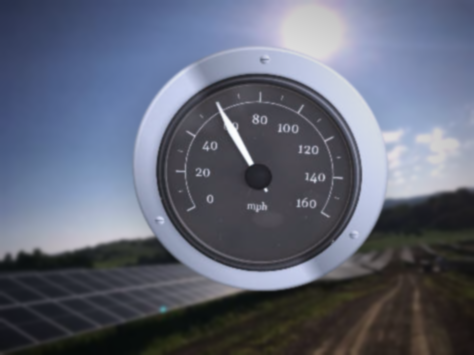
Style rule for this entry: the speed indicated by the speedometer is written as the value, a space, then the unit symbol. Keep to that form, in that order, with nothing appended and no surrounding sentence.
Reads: 60 mph
